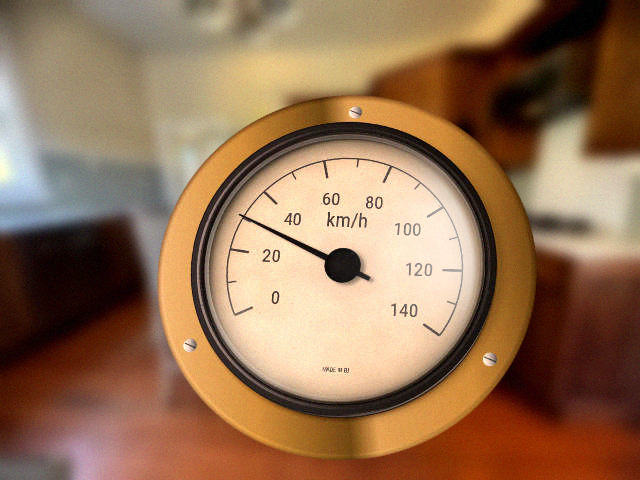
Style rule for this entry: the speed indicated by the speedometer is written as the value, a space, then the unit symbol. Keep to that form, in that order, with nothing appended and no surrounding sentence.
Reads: 30 km/h
